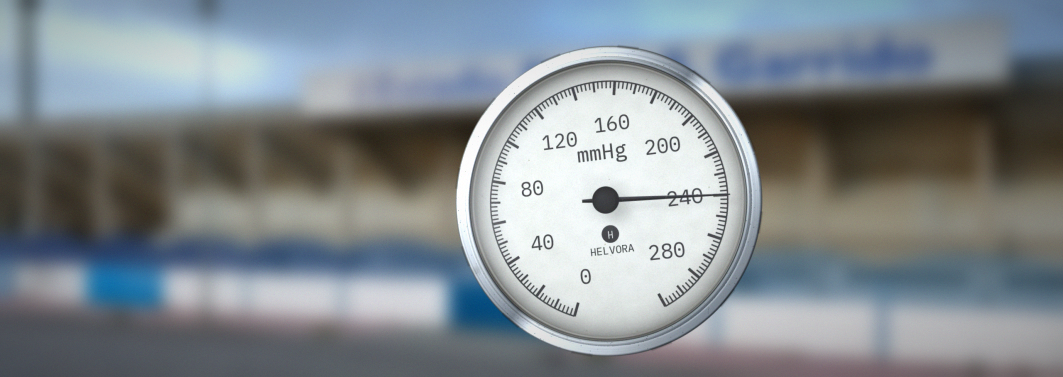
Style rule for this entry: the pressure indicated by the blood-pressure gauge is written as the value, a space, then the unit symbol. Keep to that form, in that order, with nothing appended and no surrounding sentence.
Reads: 240 mmHg
